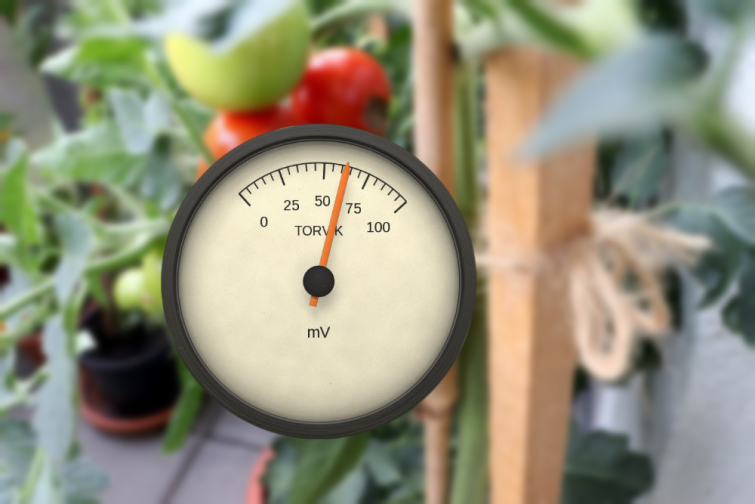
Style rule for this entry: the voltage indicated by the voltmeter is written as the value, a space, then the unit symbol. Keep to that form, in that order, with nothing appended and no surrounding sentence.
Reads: 62.5 mV
